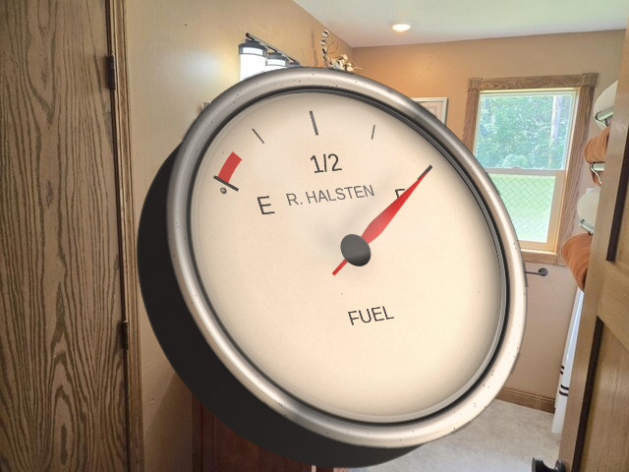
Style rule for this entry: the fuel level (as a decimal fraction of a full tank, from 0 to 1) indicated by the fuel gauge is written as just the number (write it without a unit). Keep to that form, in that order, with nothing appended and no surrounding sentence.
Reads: 1
